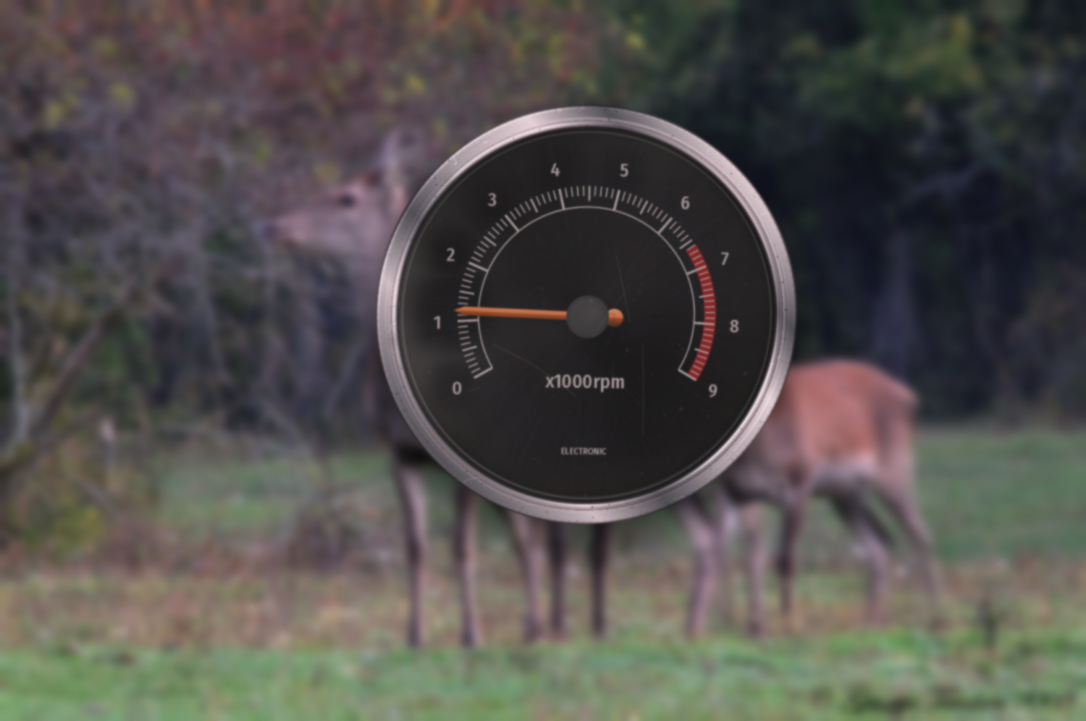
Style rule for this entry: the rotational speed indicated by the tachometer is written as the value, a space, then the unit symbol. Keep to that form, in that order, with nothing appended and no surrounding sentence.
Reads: 1200 rpm
